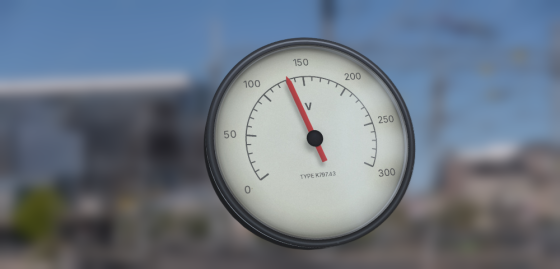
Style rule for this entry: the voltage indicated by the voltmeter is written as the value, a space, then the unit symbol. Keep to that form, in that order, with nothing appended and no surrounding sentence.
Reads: 130 V
